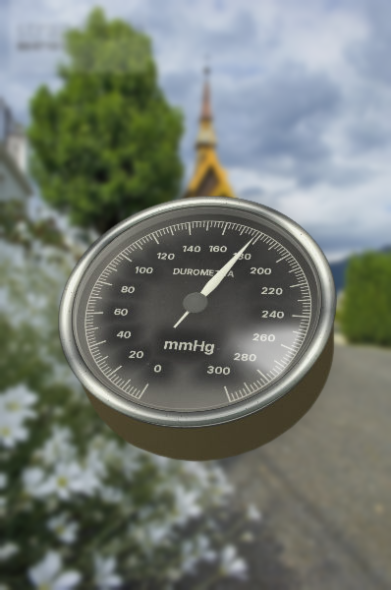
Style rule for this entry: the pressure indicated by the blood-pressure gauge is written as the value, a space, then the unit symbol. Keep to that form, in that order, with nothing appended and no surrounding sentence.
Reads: 180 mmHg
